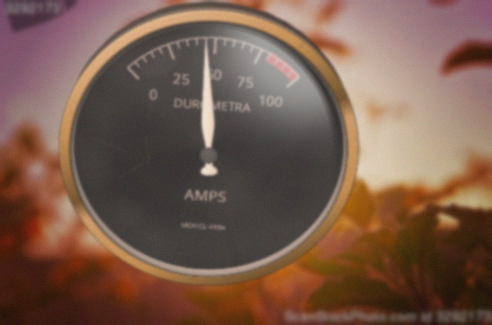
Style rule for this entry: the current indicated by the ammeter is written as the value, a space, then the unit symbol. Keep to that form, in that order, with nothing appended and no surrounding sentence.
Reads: 45 A
